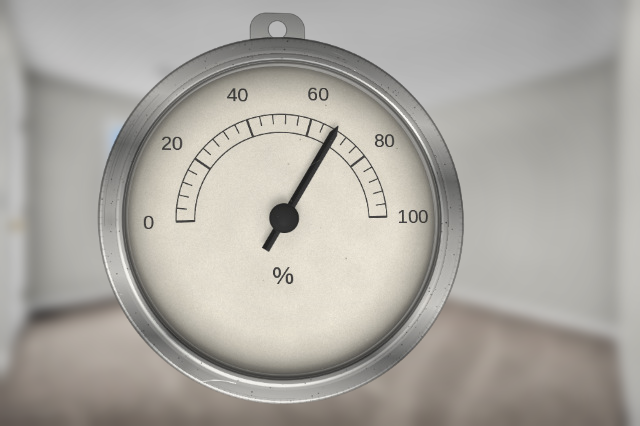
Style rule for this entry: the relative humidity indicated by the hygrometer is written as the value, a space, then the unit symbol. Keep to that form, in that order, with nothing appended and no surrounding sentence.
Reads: 68 %
